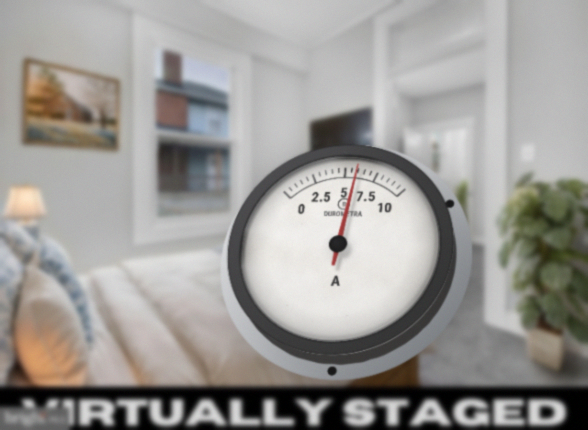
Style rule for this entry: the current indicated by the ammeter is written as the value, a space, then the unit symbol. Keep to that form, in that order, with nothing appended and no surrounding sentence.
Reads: 6 A
